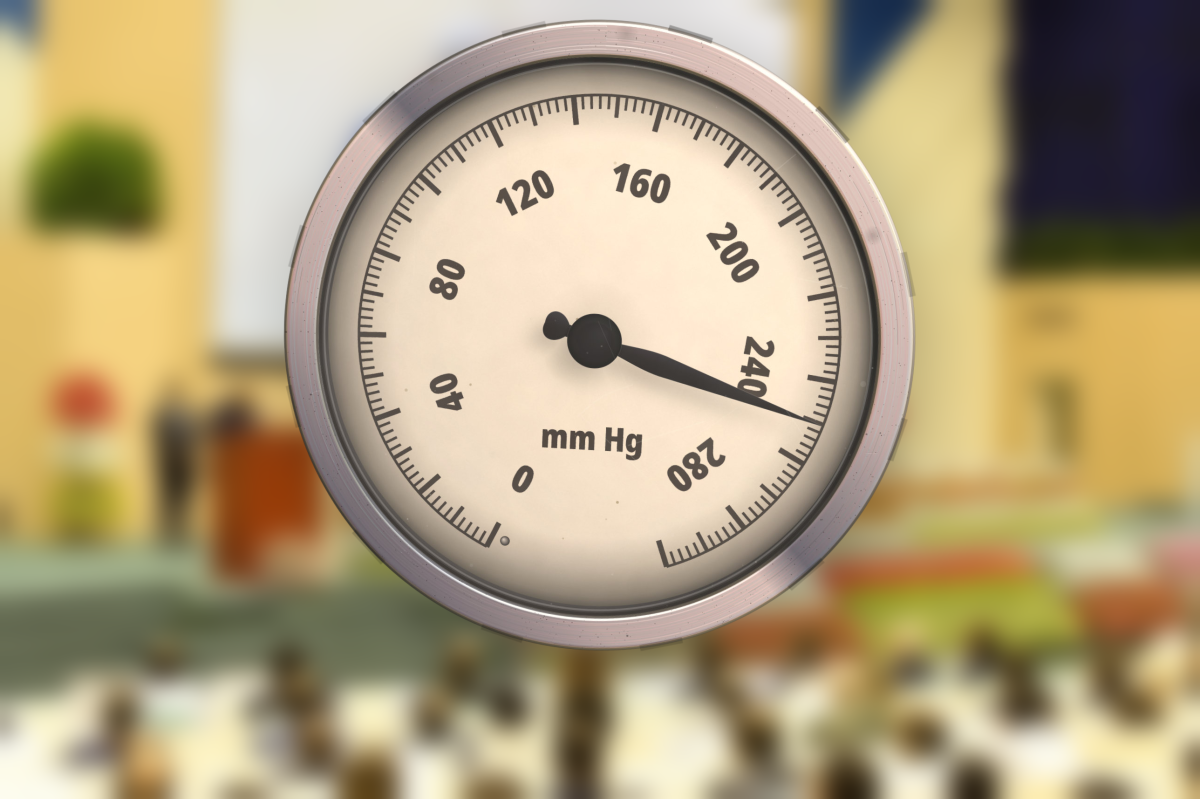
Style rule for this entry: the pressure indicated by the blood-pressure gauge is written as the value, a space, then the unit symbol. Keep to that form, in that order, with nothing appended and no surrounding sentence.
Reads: 250 mmHg
